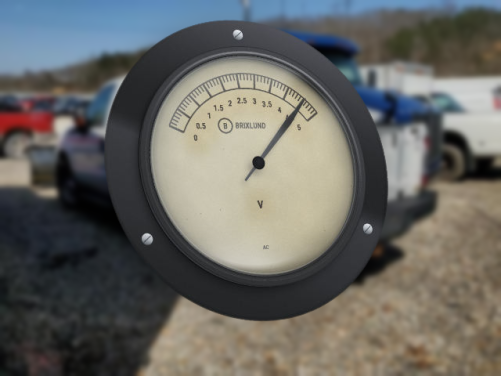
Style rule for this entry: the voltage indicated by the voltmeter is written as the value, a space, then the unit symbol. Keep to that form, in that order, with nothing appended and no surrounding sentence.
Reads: 4.5 V
